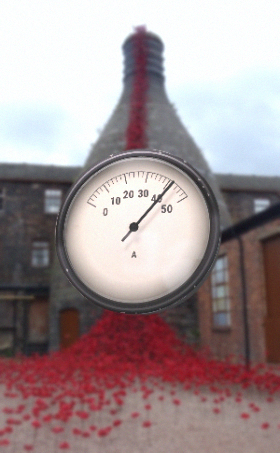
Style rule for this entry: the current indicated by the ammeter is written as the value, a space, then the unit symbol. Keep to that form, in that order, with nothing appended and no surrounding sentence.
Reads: 42 A
